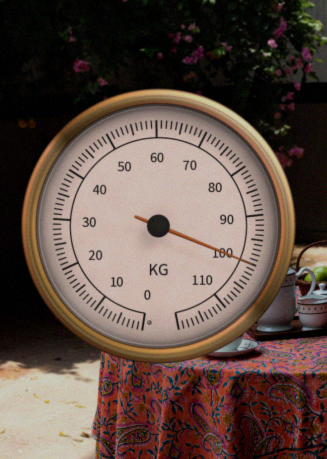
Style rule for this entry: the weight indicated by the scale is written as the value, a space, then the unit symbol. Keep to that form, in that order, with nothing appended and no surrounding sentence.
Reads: 100 kg
